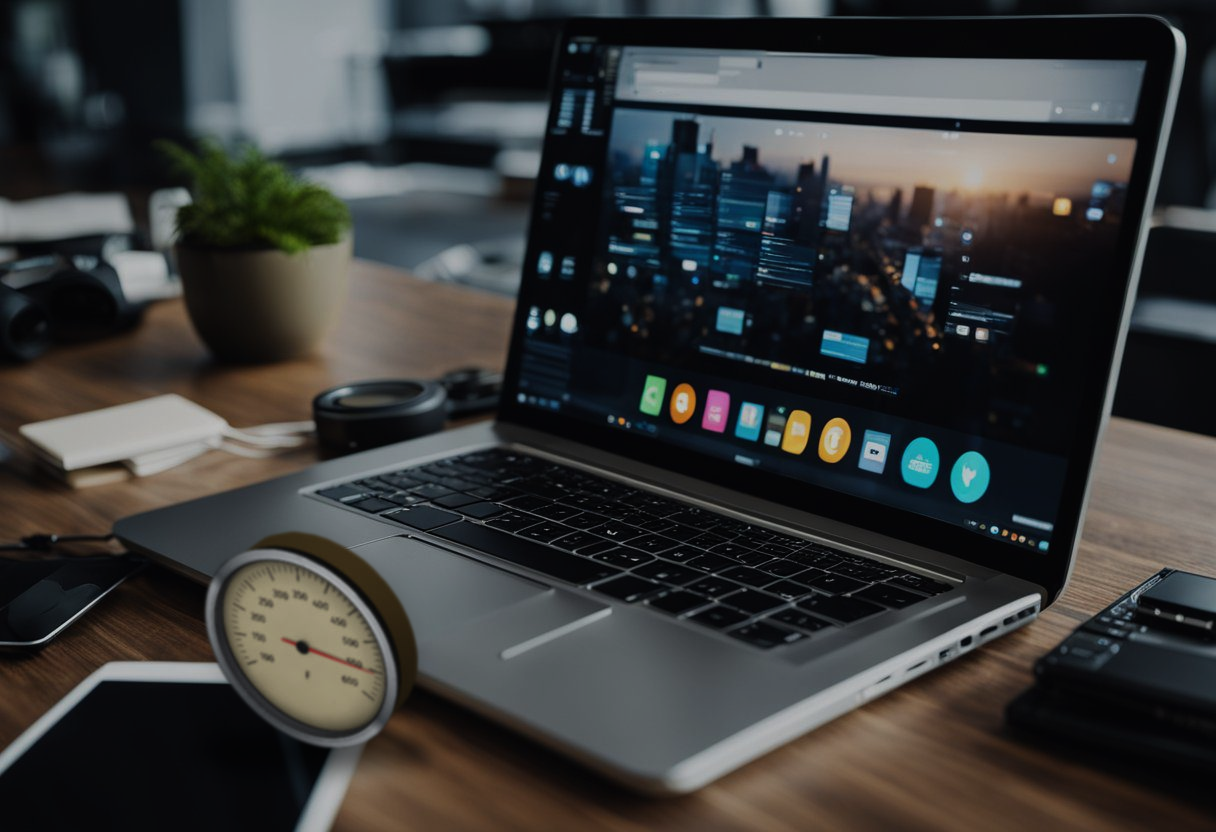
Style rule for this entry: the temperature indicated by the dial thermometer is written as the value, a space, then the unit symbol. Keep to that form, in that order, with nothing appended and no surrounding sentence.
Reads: 550 °F
